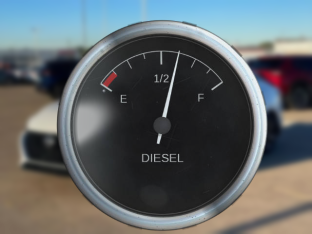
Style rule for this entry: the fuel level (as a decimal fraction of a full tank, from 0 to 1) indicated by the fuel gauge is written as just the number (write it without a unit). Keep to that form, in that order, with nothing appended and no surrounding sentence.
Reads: 0.625
